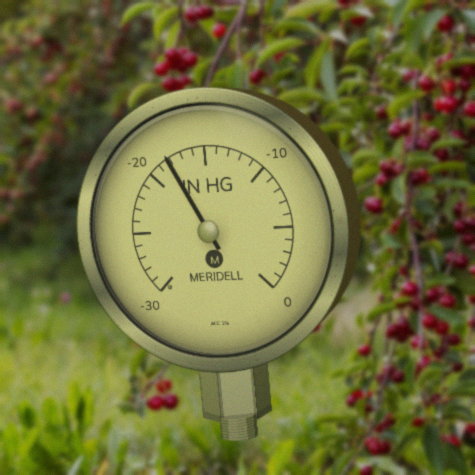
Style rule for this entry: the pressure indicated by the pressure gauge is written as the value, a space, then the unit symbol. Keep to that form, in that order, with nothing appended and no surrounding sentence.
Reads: -18 inHg
